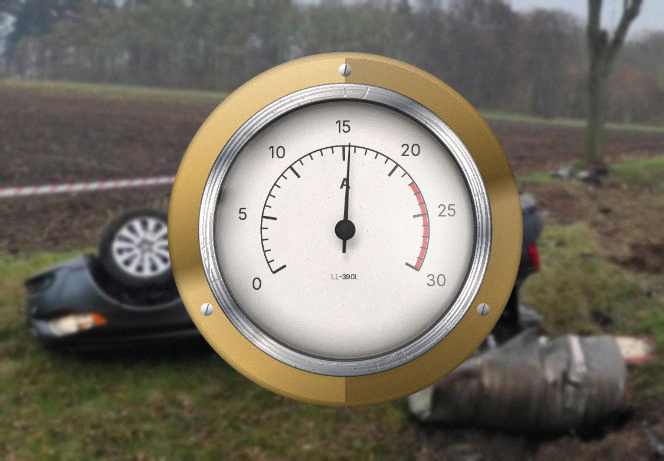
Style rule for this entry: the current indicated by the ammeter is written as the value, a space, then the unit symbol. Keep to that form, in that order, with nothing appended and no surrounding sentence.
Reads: 15.5 A
